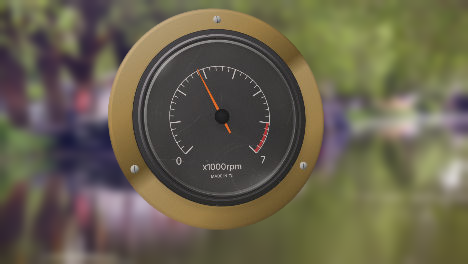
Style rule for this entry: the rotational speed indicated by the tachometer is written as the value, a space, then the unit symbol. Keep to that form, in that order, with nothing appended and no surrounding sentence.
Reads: 2800 rpm
